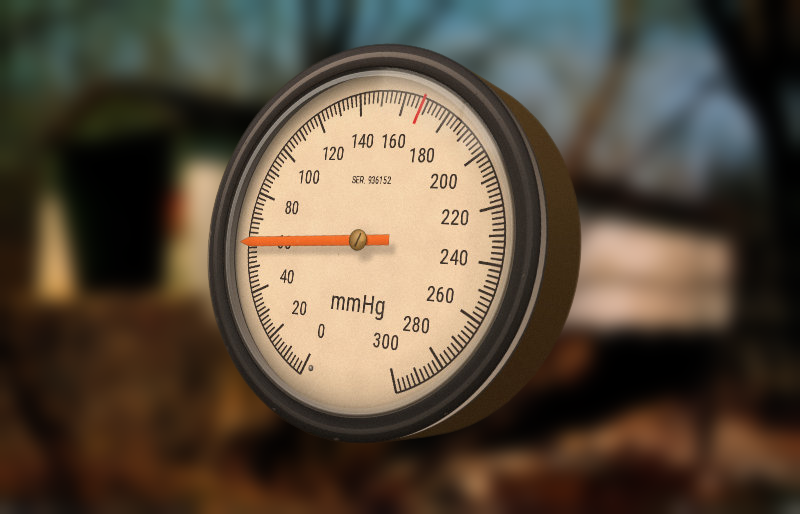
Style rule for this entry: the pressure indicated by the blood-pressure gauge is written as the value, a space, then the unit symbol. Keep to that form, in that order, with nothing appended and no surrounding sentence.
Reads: 60 mmHg
